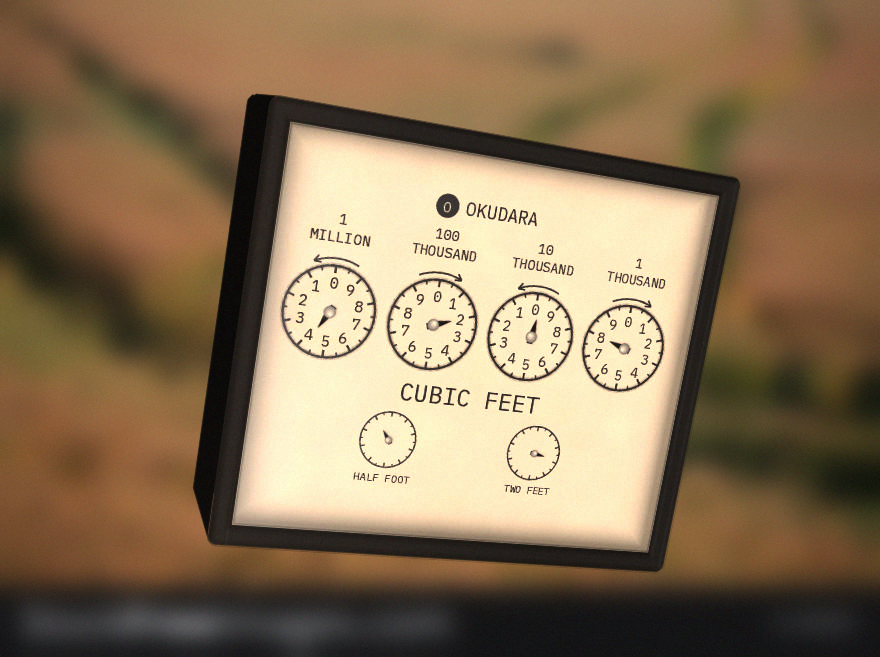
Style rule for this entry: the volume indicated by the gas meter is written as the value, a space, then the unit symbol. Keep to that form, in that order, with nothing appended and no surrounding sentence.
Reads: 419800 ft³
